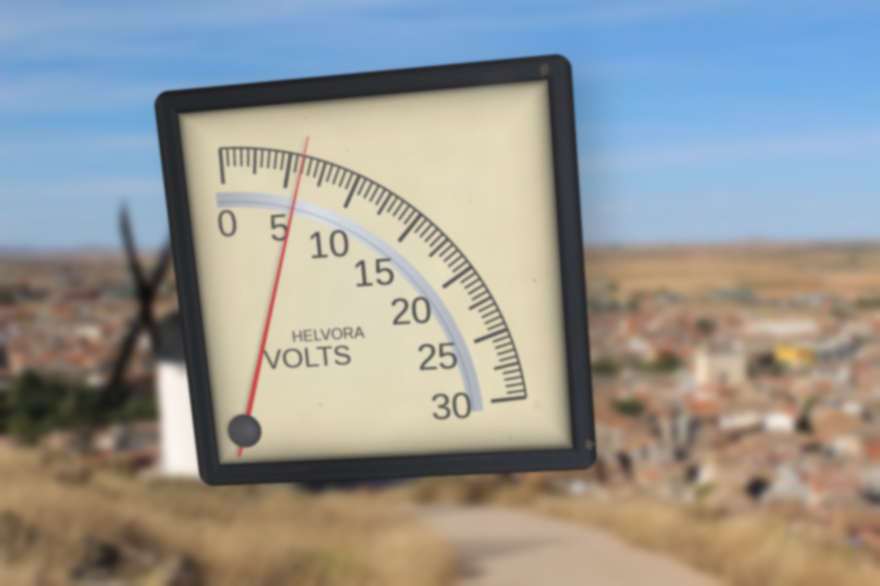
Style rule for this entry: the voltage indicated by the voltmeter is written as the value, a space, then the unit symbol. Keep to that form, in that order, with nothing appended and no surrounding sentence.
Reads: 6 V
